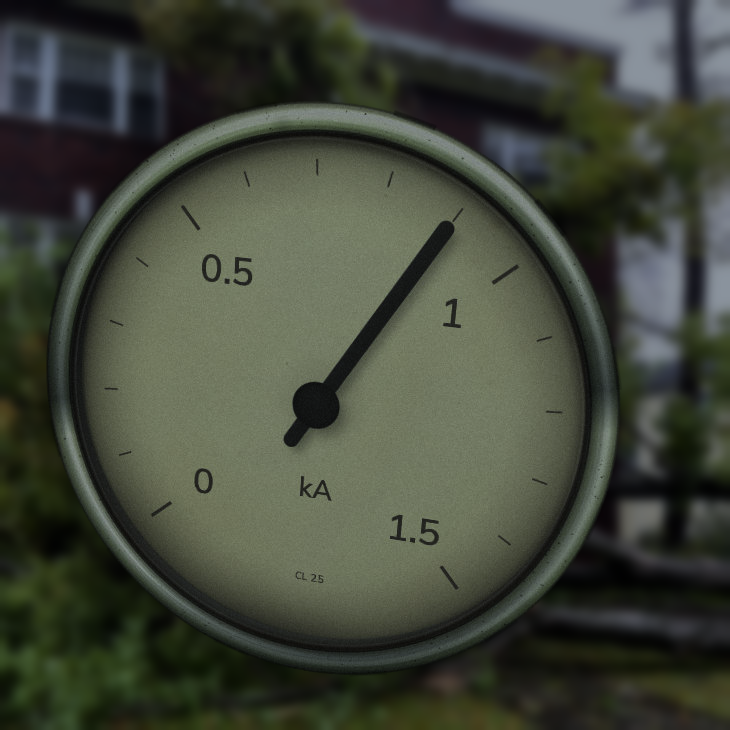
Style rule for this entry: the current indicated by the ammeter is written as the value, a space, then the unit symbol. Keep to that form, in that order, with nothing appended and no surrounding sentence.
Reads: 0.9 kA
